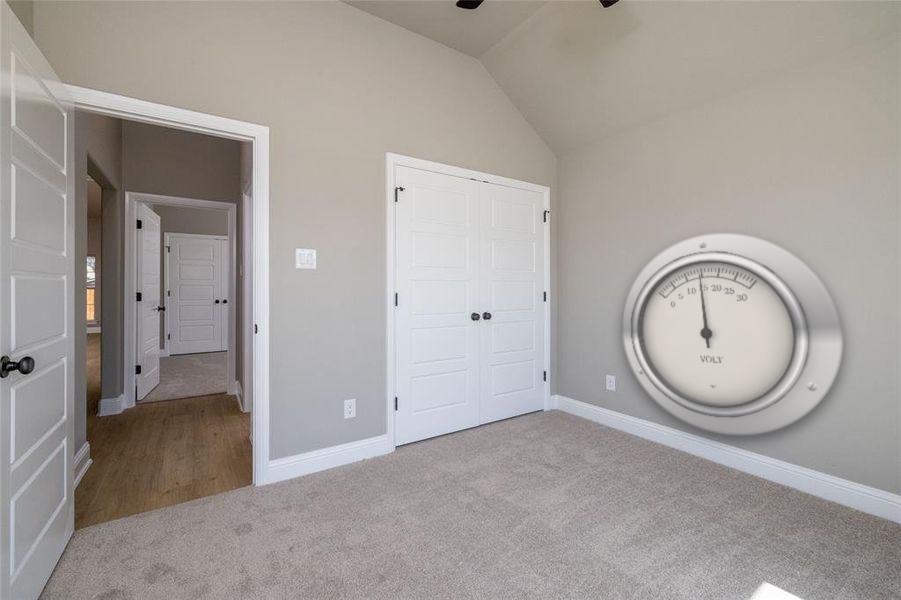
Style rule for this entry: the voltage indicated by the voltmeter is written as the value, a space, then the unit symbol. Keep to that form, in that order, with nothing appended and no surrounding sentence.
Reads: 15 V
